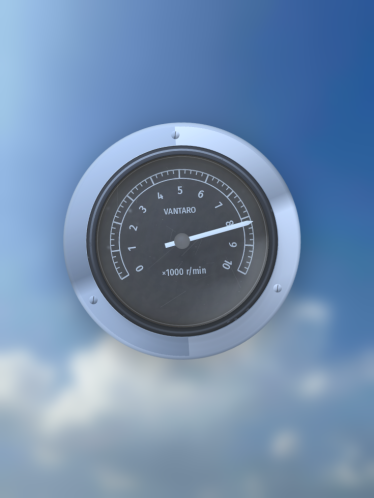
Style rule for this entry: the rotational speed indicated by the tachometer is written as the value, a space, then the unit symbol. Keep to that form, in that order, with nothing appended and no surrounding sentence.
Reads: 8200 rpm
